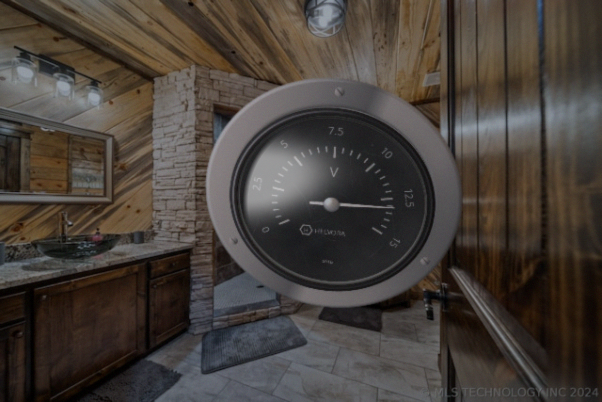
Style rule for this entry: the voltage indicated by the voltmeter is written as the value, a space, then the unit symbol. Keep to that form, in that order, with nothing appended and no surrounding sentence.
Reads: 13 V
